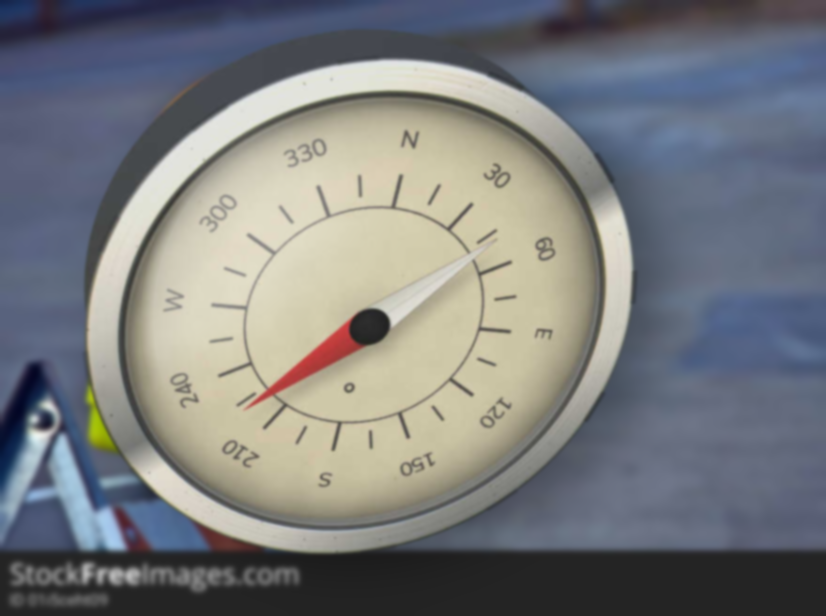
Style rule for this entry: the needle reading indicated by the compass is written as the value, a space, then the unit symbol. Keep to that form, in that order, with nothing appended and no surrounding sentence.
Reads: 225 °
